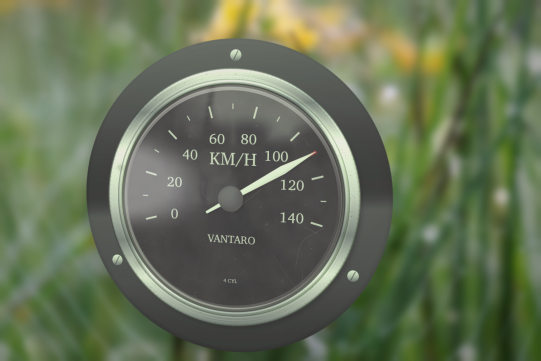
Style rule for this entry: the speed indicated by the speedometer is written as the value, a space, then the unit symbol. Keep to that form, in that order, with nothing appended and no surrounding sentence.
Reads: 110 km/h
